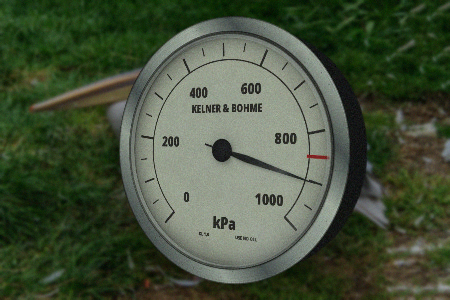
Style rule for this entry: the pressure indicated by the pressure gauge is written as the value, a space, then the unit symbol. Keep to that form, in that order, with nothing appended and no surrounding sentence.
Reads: 900 kPa
